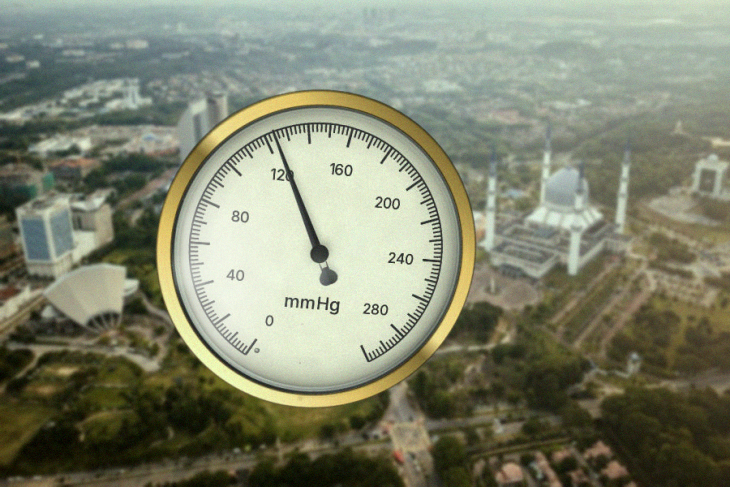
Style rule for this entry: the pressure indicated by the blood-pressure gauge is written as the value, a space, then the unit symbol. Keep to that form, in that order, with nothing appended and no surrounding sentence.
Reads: 124 mmHg
